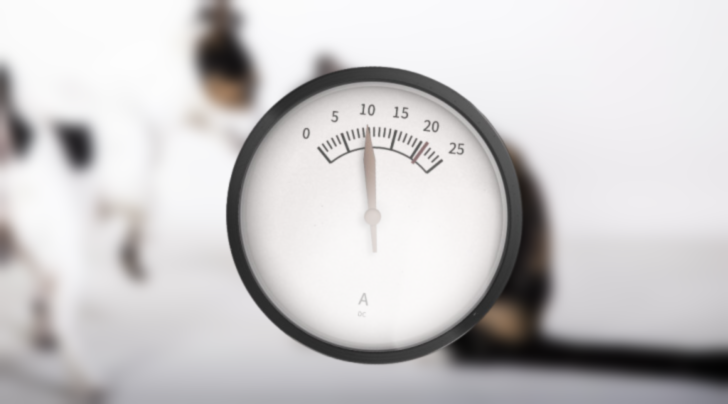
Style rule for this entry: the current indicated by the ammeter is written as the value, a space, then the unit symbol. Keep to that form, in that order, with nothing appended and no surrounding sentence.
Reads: 10 A
